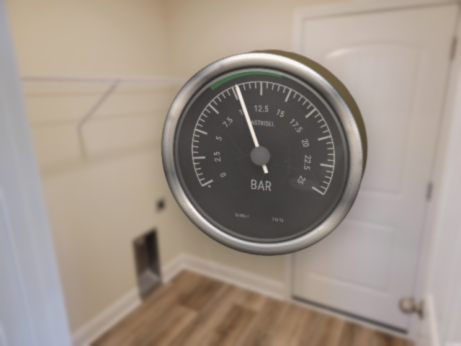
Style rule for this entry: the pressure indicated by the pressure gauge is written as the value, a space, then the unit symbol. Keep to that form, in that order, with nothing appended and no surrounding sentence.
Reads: 10.5 bar
